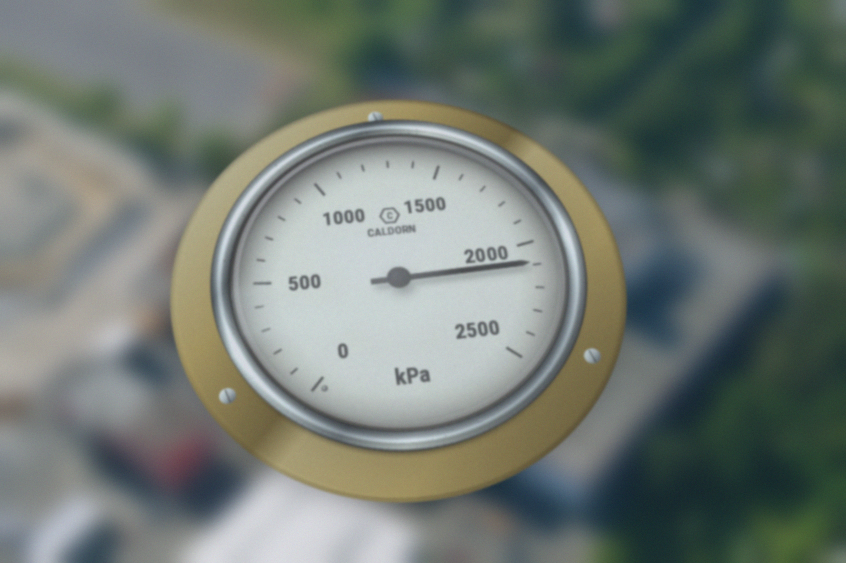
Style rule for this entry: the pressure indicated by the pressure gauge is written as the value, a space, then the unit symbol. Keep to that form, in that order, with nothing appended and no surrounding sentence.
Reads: 2100 kPa
